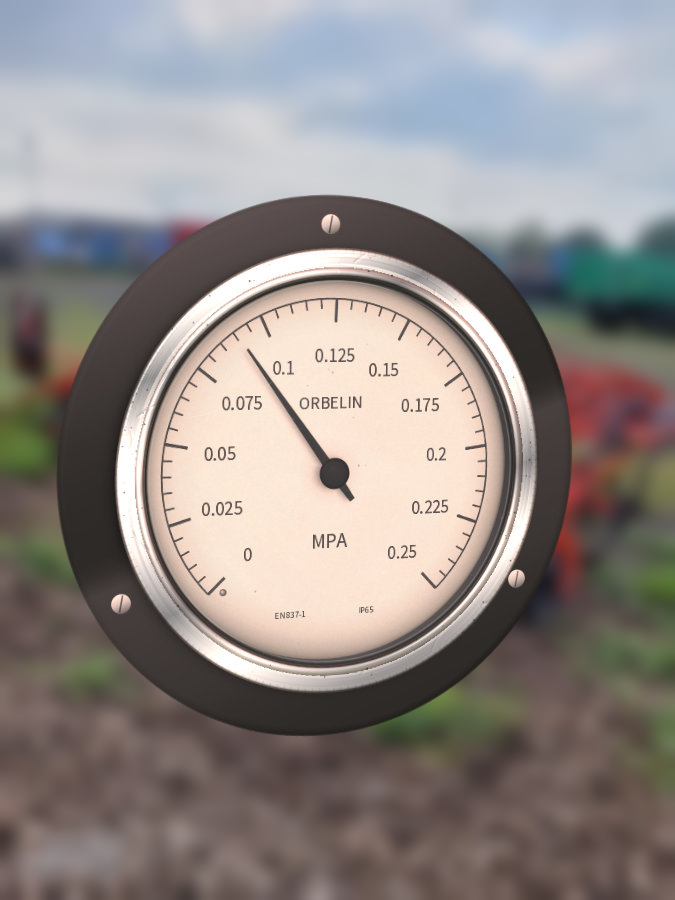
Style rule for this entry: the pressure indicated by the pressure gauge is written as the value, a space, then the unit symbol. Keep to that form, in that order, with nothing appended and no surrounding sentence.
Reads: 0.09 MPa
